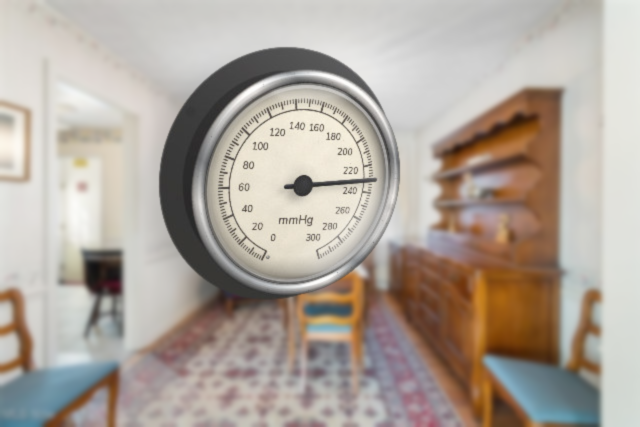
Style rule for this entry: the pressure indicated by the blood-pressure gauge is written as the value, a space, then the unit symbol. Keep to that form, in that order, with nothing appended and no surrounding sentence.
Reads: 230 mmHg
